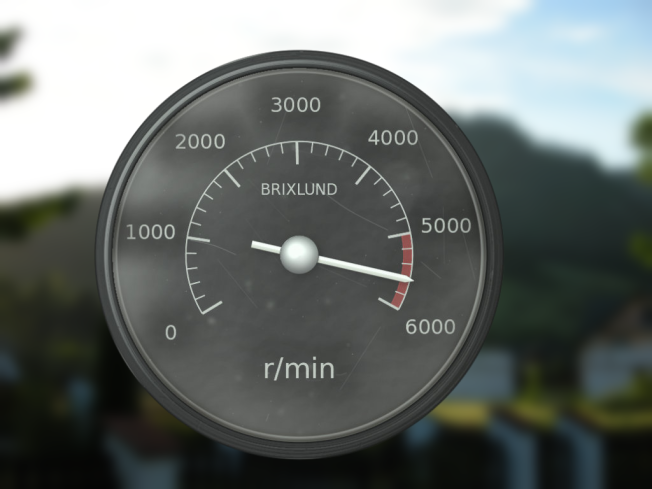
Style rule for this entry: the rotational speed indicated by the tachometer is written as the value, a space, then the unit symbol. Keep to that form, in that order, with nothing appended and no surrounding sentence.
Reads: 5600 rpm
